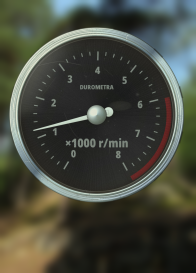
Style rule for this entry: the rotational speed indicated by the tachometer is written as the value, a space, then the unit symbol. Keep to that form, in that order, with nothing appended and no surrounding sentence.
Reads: 1200 rpm
